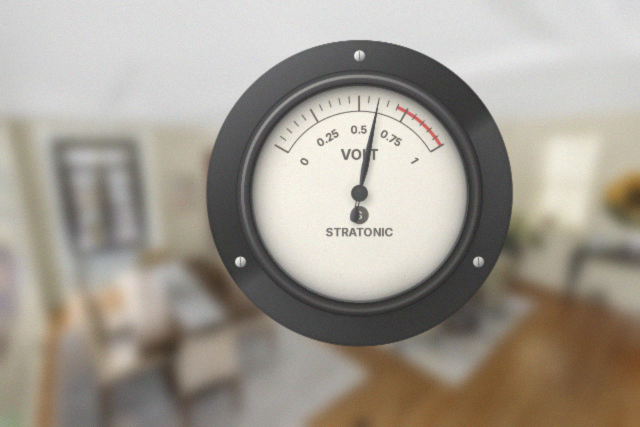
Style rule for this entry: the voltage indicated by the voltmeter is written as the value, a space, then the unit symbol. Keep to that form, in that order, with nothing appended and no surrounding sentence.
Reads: 0.6 V
